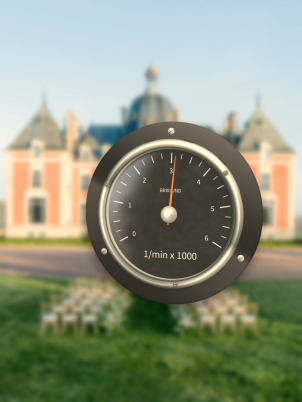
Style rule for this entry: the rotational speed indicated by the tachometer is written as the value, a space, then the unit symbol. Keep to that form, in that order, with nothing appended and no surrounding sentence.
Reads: 3125 rpm
